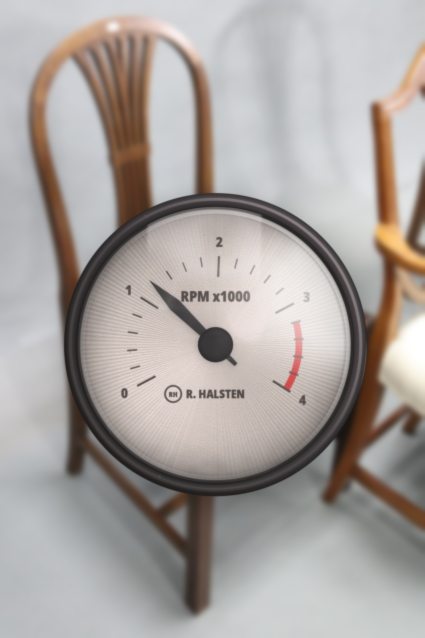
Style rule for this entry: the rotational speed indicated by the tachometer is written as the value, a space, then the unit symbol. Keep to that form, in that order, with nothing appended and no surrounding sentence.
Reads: 1200 rpm
